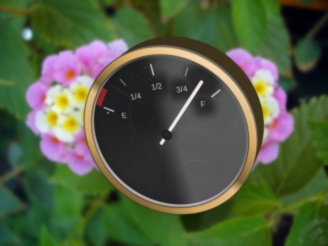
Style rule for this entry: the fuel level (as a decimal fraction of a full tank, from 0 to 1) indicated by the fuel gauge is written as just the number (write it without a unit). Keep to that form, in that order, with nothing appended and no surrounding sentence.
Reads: 0.875
